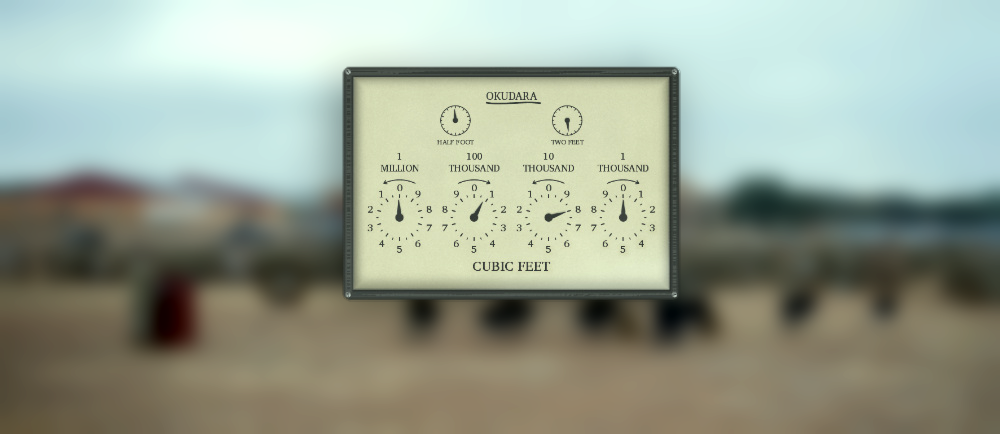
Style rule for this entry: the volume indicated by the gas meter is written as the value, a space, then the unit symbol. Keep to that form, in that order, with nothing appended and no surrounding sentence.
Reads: 8000 ft³
